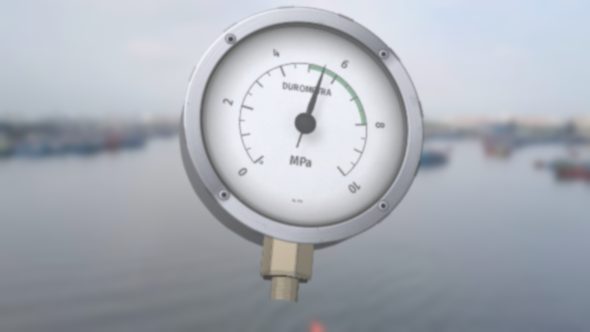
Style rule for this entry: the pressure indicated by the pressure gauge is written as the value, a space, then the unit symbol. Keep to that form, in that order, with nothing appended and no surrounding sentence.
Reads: 5.5 MPa
